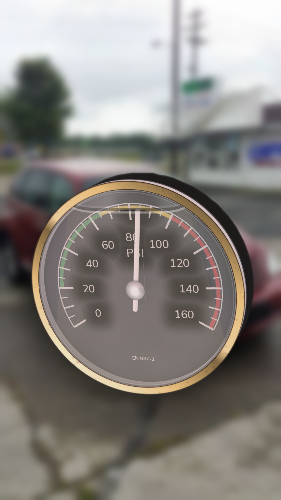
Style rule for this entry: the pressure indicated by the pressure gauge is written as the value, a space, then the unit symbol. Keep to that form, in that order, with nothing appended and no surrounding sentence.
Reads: 85 psi
